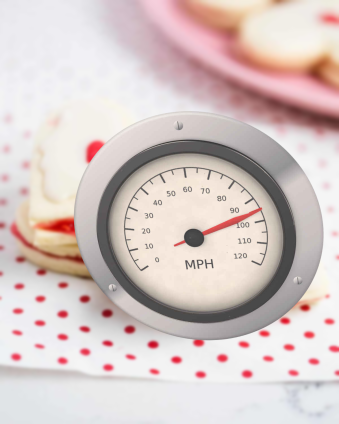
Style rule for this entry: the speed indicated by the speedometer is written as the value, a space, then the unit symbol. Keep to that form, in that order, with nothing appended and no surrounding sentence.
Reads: 95 mph
